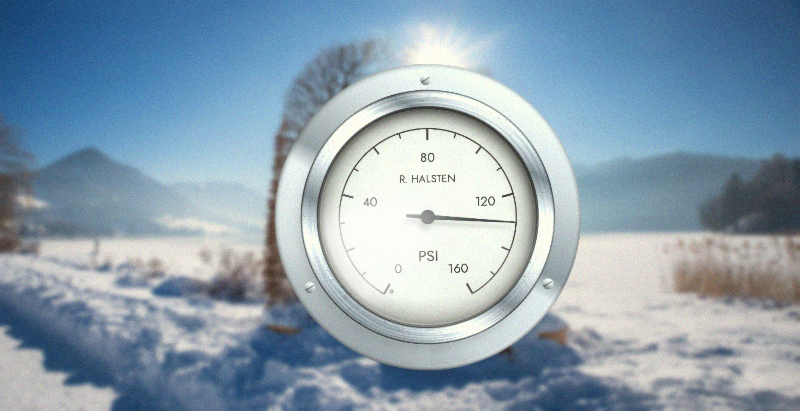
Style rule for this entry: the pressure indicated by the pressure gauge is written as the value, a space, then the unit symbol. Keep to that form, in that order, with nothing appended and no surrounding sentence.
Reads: 130 psi
